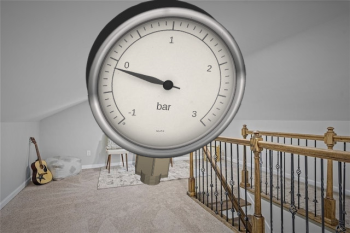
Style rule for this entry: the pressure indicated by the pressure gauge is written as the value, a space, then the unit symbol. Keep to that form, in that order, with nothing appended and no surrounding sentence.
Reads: -0.1 bar
